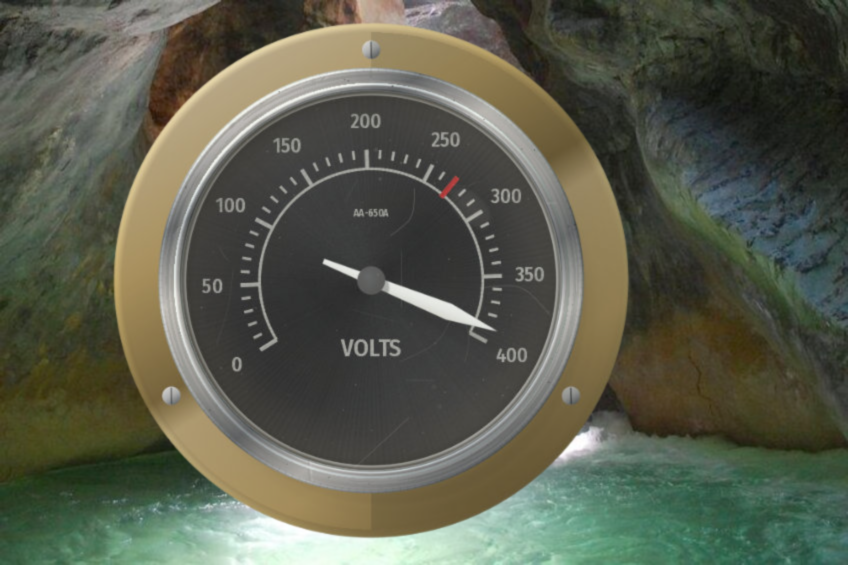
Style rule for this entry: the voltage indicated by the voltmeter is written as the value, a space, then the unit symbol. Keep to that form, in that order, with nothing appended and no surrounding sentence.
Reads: 390 V
